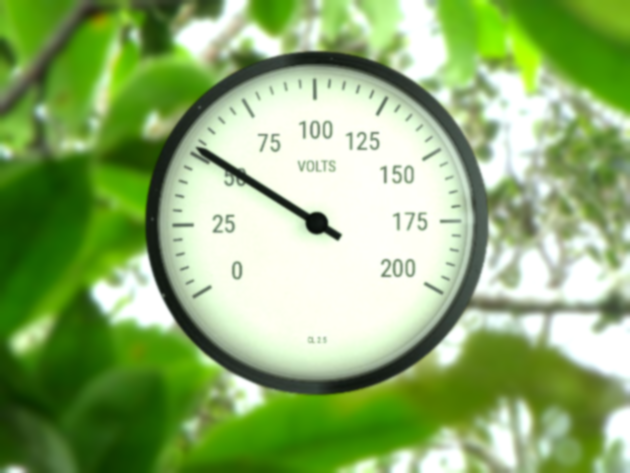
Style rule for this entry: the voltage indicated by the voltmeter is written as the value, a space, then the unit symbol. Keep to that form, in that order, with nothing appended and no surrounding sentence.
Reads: 52.5 V
